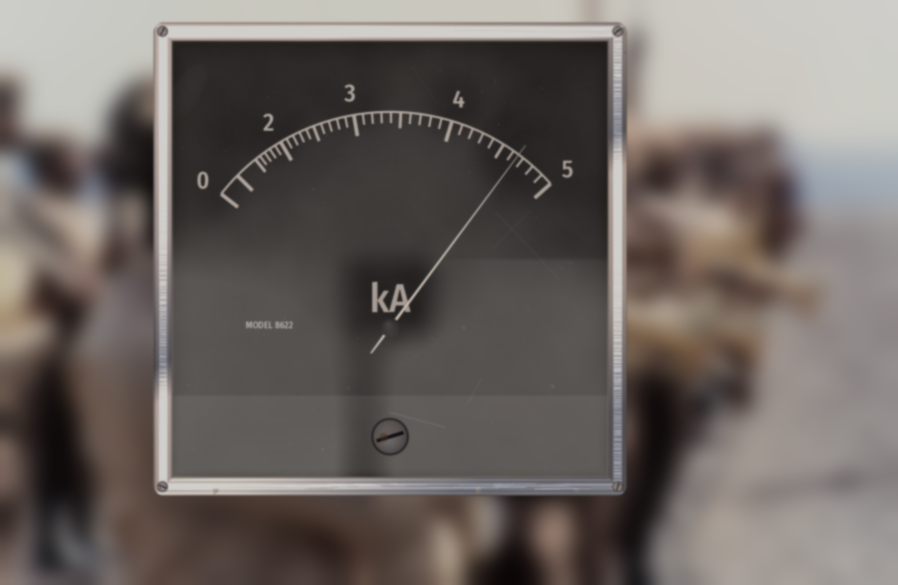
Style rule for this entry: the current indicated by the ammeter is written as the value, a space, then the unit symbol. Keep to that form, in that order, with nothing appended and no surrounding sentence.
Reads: 4.65 kA
